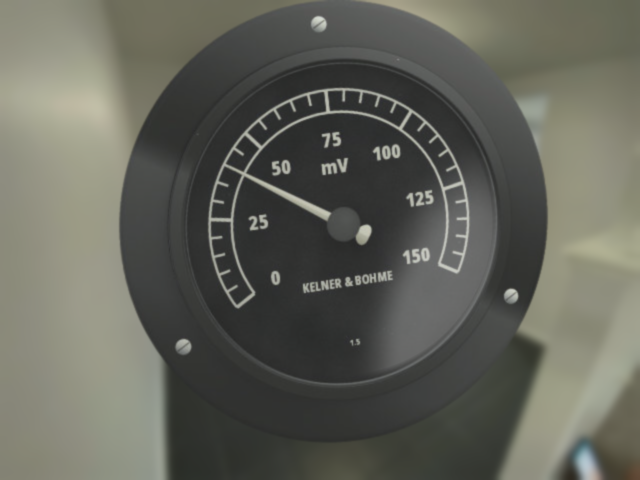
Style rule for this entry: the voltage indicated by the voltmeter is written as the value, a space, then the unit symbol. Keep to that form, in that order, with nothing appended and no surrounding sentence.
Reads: 40 mV
